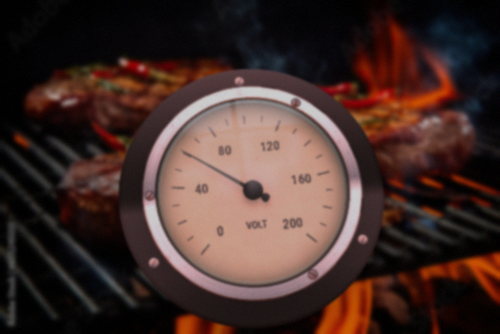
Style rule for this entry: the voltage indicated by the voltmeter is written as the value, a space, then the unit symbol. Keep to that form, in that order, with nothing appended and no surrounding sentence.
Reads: 60 V
